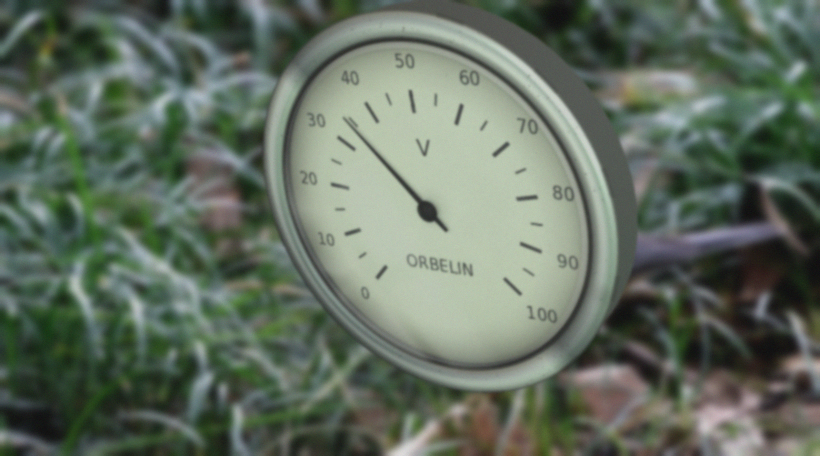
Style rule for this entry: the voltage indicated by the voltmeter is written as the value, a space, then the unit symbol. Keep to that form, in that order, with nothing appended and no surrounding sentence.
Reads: 35 V
